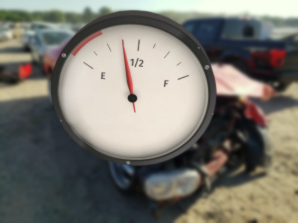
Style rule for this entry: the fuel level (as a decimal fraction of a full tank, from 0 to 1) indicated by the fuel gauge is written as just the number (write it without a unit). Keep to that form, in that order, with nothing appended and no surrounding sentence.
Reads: 0.375
